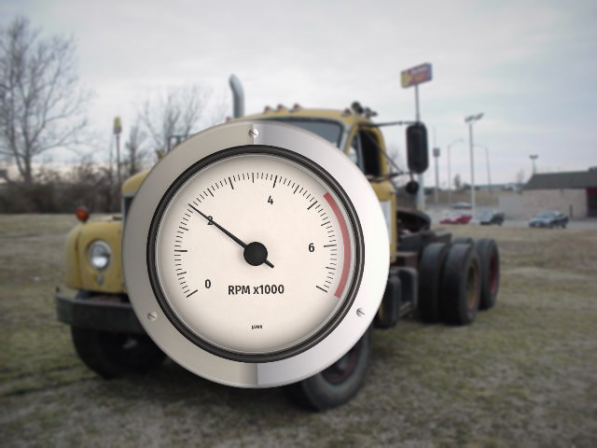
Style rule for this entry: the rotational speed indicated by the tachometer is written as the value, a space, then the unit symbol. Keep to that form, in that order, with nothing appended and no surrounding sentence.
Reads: 2000 rpm
